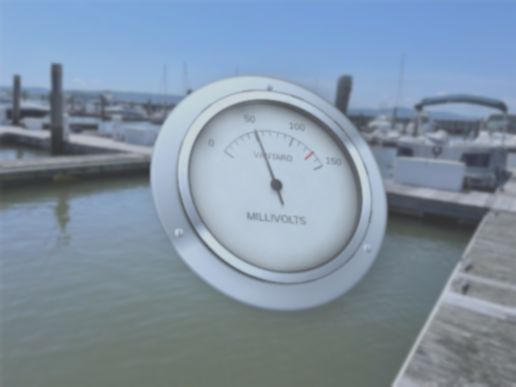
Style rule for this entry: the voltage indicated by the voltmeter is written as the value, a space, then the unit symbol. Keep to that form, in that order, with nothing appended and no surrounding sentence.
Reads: 50 mV
